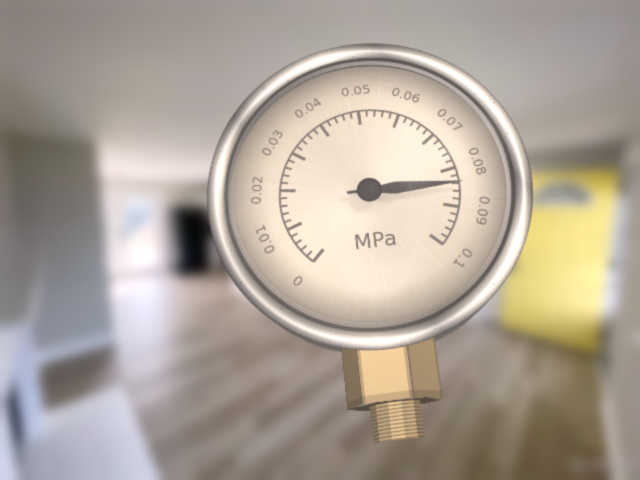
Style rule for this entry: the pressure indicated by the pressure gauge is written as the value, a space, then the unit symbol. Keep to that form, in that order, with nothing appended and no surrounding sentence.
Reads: 0.084 MPa
